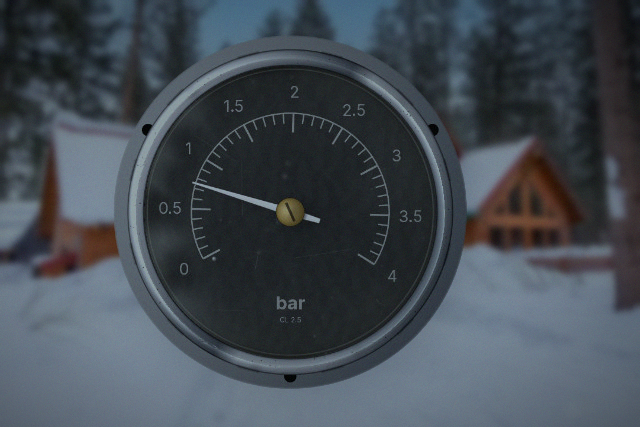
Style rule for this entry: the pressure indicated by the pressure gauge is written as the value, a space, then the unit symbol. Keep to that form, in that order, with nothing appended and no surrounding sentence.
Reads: 0.75 bar
